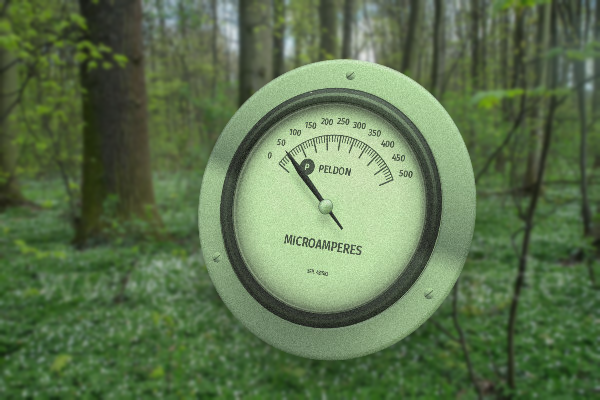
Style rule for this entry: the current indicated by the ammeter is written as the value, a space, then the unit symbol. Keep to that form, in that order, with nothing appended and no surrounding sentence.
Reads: 50 µA
